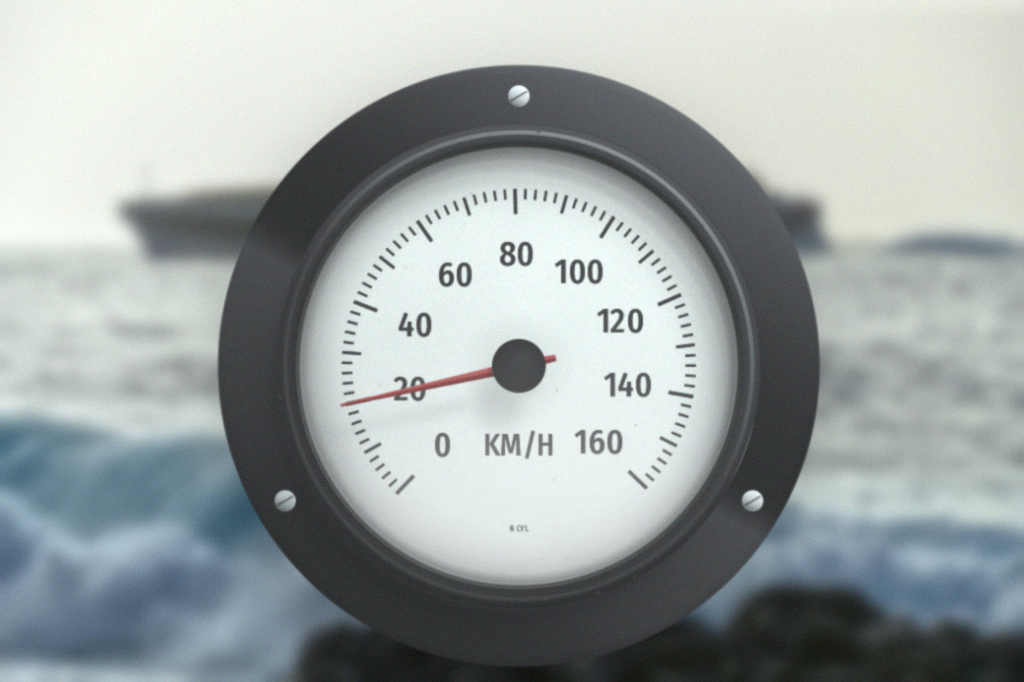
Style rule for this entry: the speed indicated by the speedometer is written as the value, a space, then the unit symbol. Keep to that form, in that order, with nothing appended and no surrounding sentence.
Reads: 20 km/h
